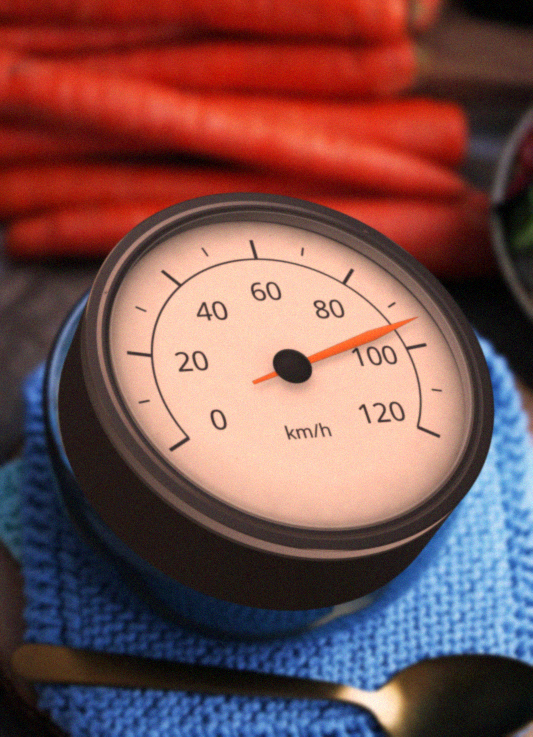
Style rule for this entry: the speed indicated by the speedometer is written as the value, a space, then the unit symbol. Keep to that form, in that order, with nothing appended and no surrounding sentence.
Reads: 95 km/h
